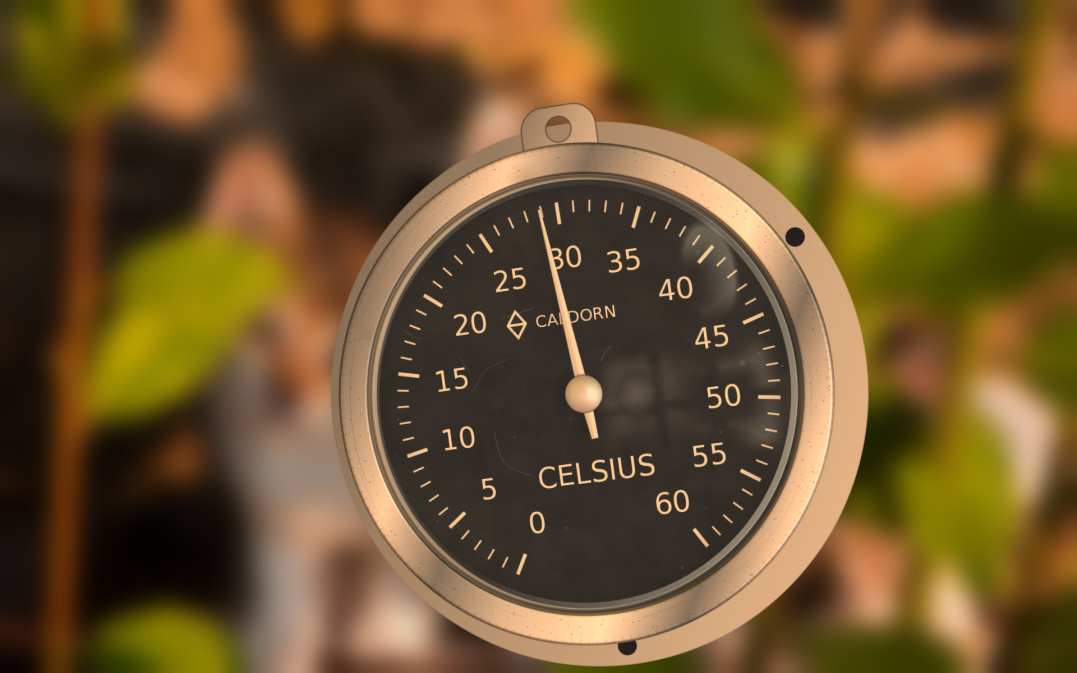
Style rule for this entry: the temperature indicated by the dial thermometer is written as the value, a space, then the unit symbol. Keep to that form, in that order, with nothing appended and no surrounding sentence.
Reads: 29 °C
